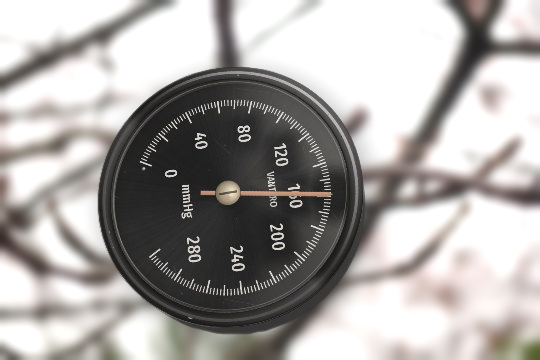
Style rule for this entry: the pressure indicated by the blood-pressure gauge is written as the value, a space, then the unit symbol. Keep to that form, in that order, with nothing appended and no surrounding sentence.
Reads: 160 mmHg
